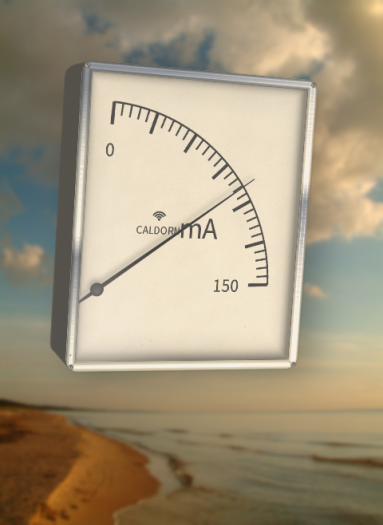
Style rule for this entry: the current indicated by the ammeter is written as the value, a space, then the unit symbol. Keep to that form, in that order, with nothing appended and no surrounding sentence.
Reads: 90 mA
